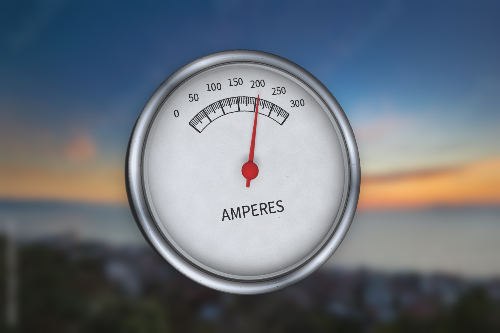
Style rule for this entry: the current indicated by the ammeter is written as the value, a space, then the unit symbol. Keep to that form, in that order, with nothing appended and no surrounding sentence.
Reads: 200 A
